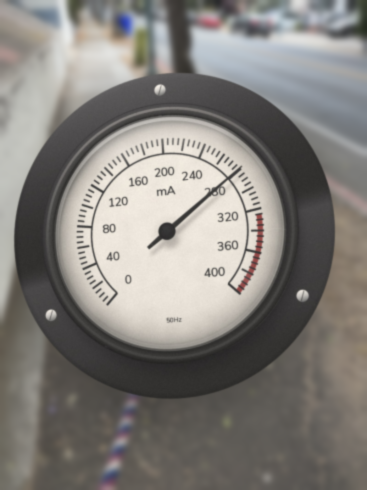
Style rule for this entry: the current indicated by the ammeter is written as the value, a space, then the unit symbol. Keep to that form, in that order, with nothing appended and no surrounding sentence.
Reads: 280 mA
